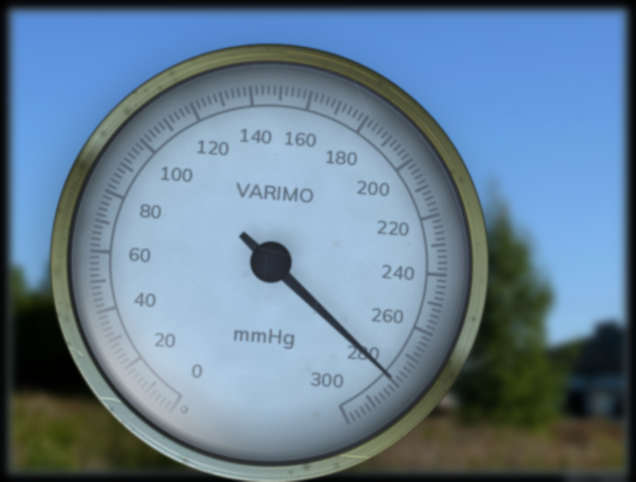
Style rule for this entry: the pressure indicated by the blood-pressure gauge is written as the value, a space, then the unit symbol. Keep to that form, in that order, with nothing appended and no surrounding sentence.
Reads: 280 mmHg
